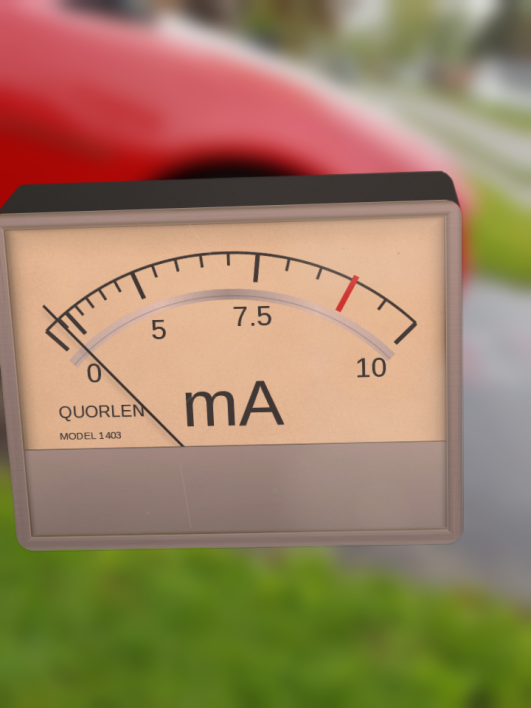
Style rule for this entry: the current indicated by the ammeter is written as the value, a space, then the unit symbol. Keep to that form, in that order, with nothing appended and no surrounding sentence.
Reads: 2 mA
